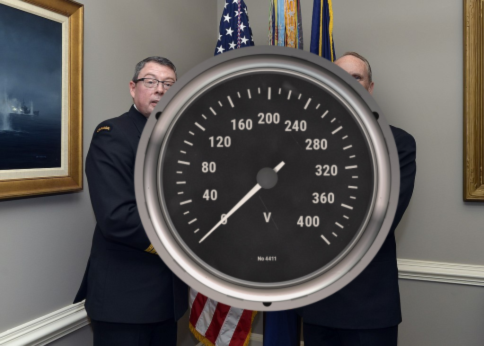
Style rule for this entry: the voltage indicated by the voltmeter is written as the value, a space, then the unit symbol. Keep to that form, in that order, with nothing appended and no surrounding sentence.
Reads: 0 V
